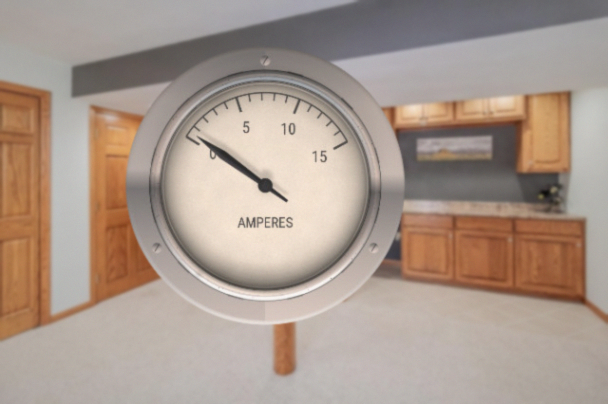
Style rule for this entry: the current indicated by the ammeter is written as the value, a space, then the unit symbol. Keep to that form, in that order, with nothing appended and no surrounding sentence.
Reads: 0.5 A
